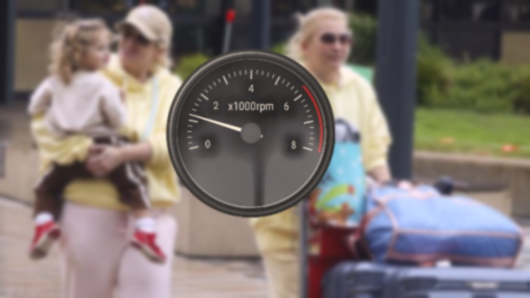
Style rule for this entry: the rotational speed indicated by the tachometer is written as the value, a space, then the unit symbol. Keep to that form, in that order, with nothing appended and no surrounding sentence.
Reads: 1200 rpm
